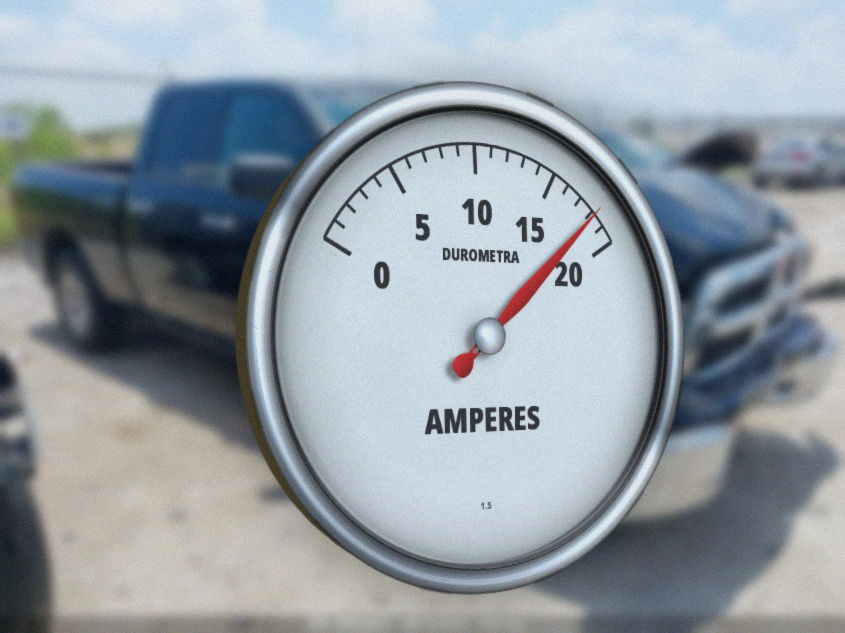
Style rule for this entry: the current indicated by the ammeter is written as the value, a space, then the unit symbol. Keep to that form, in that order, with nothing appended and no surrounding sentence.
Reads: 18 A
